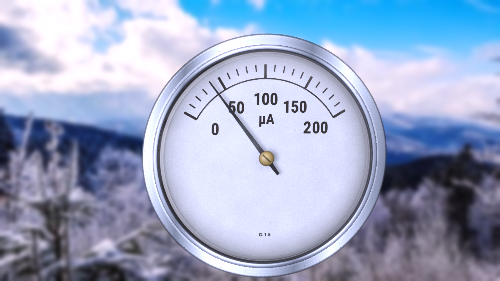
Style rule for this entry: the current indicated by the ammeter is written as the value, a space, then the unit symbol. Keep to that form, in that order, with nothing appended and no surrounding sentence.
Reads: 40 µA
